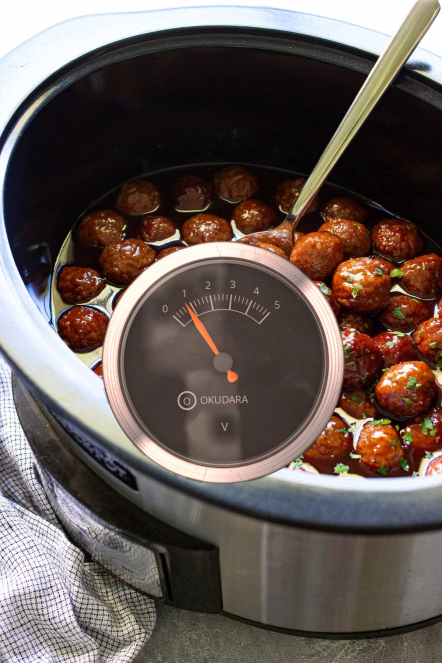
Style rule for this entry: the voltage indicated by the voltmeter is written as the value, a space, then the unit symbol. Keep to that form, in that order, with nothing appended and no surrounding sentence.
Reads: 0.8 V
